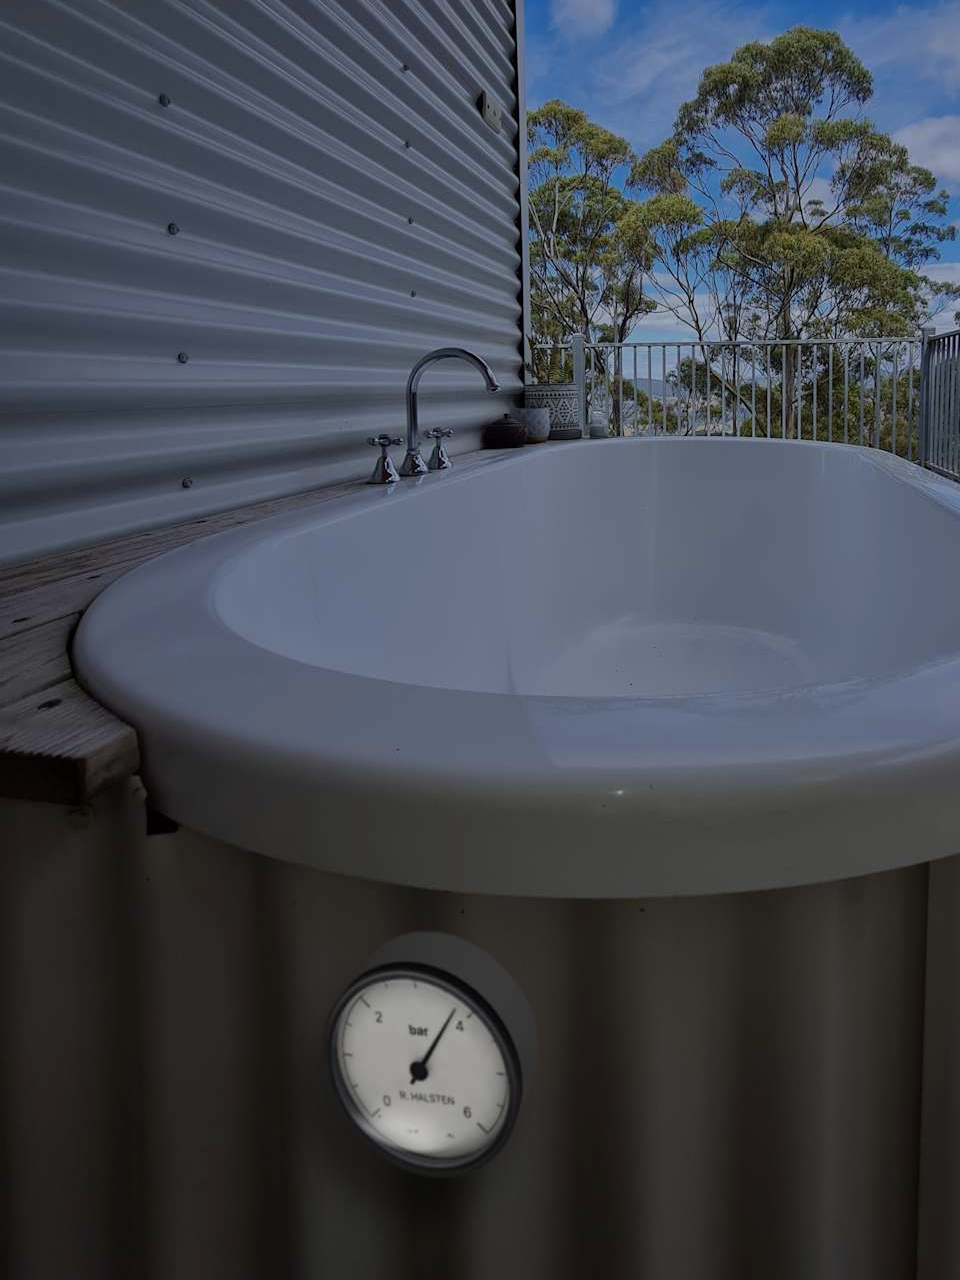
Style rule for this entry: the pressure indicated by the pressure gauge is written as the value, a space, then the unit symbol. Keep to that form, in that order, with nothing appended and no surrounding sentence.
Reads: 3.75 bar
